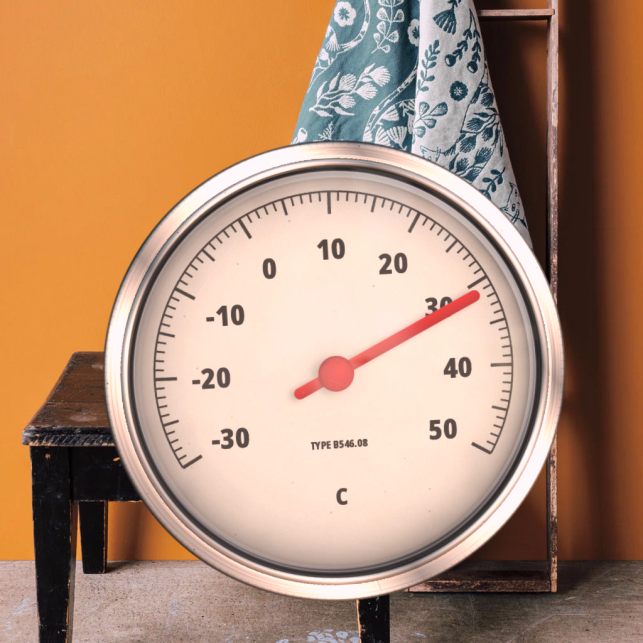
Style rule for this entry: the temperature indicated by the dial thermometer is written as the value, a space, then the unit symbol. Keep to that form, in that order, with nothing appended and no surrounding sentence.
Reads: 31 °C
